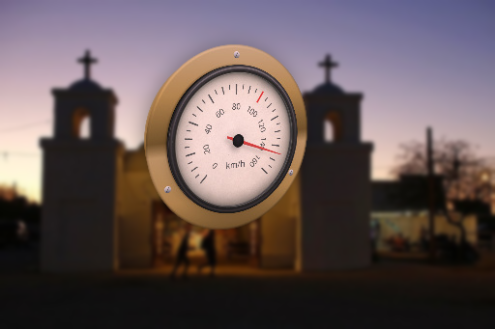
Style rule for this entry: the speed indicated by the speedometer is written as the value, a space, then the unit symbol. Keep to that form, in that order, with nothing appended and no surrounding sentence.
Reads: 145 km/h
